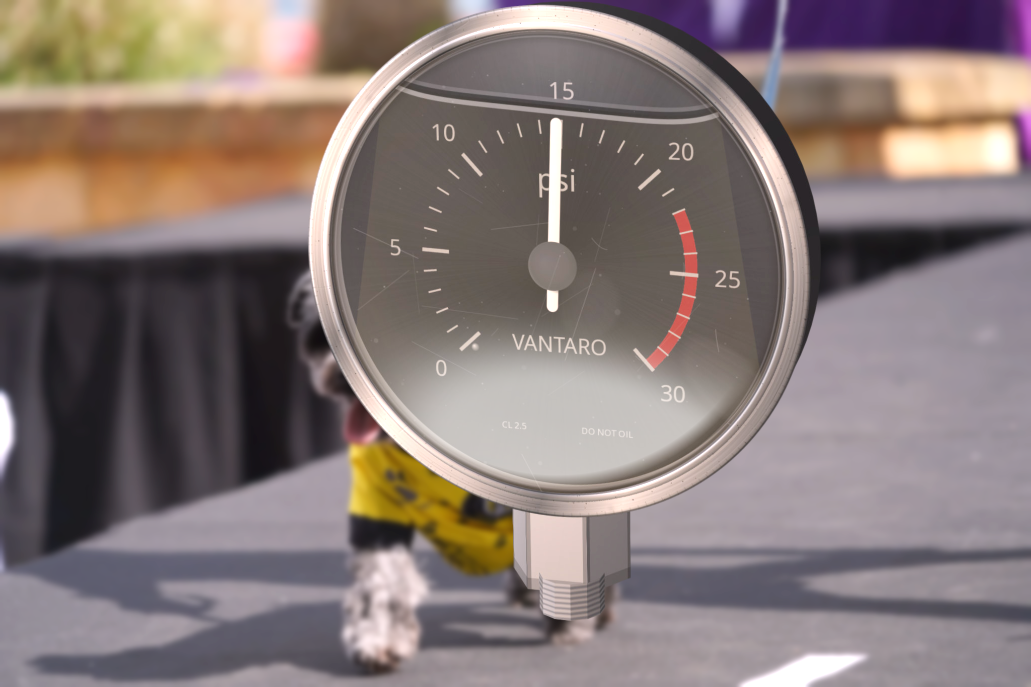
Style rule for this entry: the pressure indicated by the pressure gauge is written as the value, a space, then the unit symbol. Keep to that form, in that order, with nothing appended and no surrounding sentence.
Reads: 15 psi
